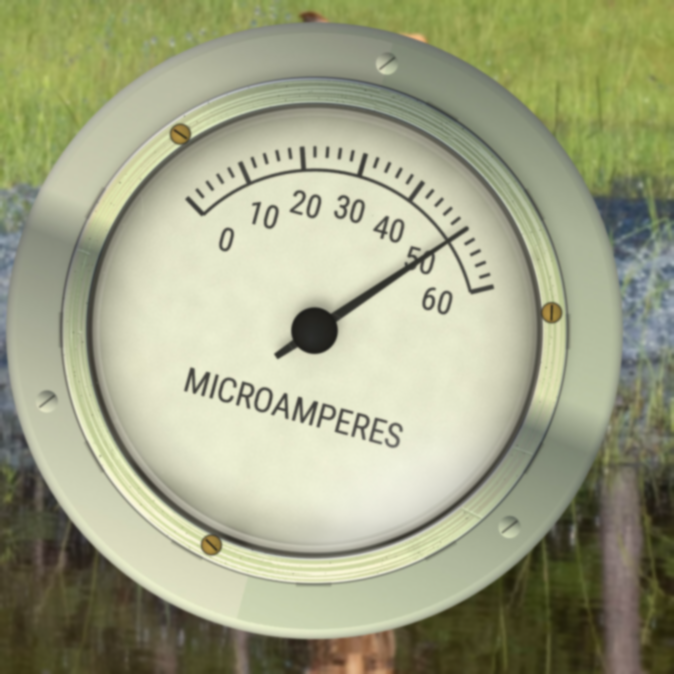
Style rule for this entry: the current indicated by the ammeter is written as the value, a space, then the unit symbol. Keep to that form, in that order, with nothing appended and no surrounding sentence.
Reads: 50 µA
